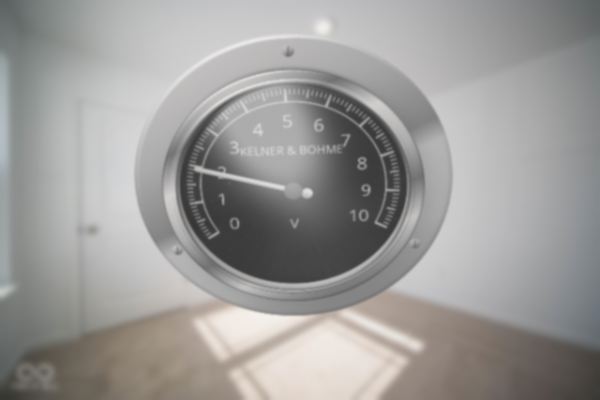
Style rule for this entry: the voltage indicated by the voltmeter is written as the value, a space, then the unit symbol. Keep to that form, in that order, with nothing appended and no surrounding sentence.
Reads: 2 V
